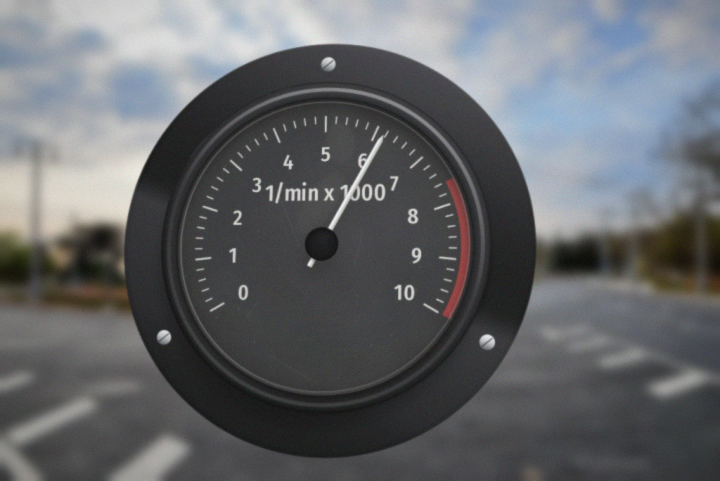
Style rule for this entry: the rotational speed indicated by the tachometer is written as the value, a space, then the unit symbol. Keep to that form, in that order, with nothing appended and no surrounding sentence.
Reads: 6200 rpm
